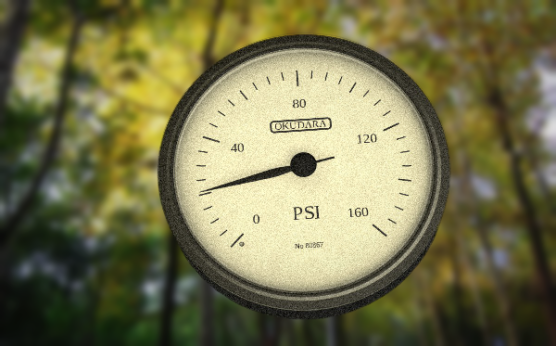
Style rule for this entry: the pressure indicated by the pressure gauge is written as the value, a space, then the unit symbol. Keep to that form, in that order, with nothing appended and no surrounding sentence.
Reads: 20 psi
